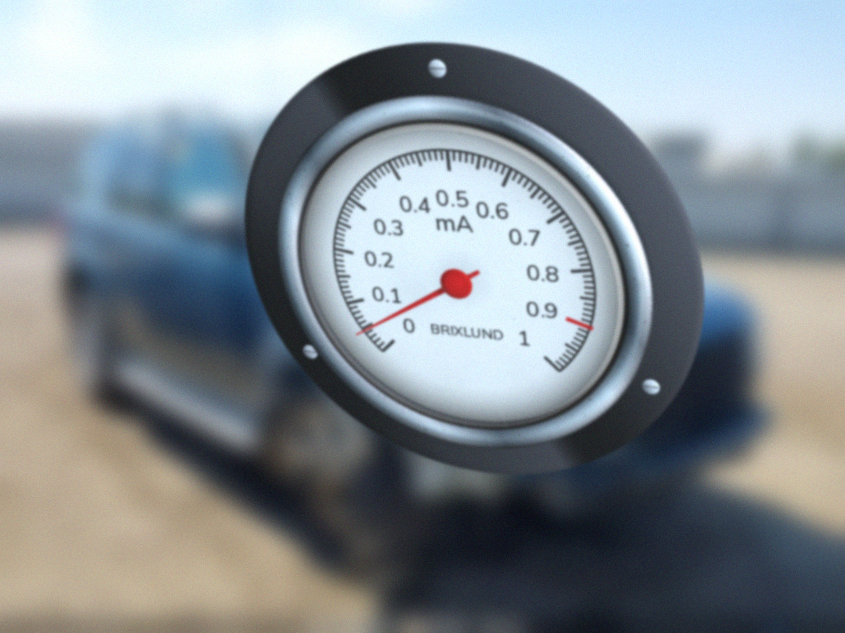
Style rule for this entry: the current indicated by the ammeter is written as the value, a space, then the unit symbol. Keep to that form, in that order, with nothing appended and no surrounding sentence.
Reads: 0.05 mA
